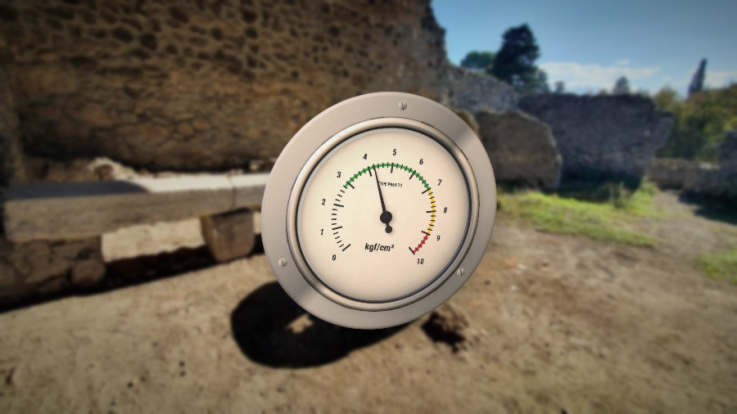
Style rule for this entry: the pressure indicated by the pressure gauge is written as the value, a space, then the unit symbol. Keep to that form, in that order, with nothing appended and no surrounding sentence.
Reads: 4.2 kg/cm²
